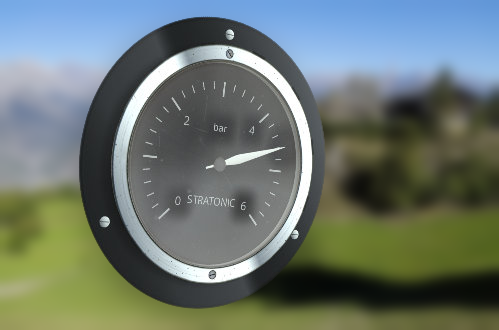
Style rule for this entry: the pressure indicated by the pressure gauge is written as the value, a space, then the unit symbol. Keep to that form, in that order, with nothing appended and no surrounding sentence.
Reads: 4.6 bar
